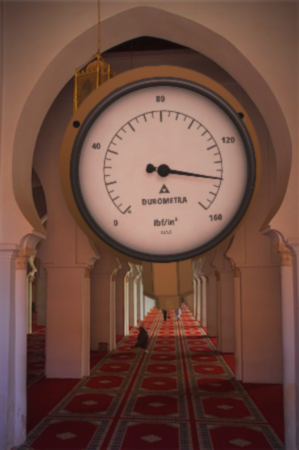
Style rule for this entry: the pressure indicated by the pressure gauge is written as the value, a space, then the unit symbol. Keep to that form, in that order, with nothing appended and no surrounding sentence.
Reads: 140 psi
